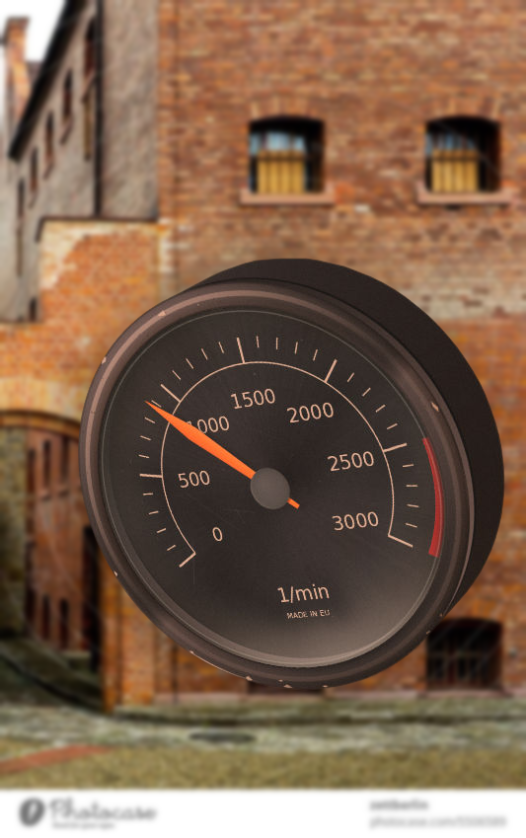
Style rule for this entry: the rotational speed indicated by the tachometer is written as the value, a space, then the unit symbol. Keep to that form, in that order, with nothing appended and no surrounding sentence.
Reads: 900 rpm
